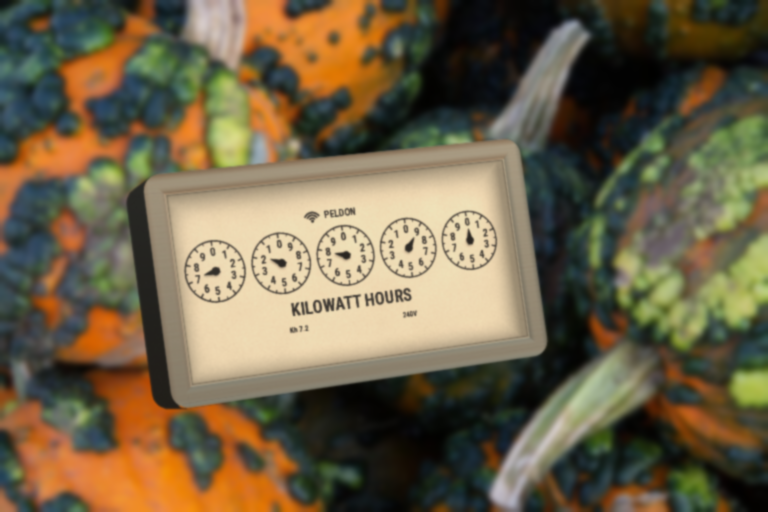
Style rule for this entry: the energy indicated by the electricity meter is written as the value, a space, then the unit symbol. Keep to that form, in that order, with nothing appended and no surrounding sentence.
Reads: 71790 kWh
